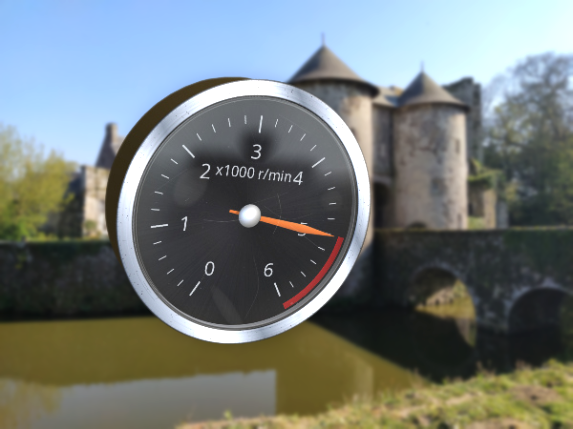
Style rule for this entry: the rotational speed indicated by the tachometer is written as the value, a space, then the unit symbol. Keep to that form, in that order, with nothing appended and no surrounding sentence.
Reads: 5000 rpm
